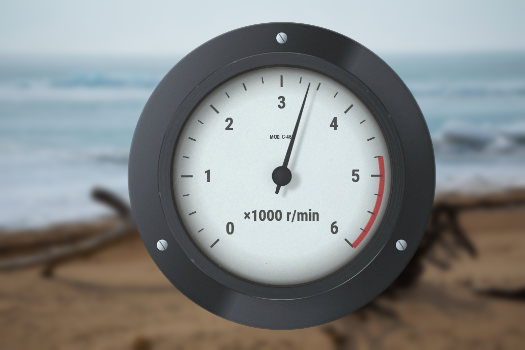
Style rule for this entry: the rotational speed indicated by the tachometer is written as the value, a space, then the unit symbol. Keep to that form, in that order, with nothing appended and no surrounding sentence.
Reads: 3375 rpm
